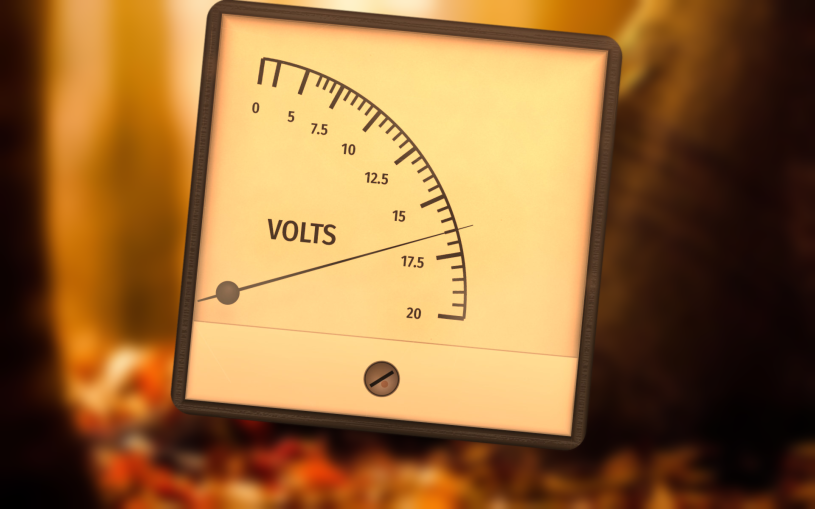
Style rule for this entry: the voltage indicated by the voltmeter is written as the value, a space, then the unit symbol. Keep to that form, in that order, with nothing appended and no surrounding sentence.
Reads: 16.5 V
